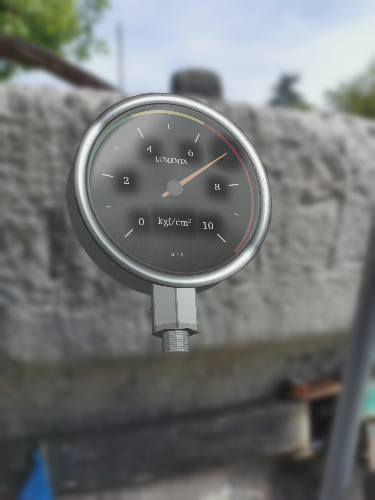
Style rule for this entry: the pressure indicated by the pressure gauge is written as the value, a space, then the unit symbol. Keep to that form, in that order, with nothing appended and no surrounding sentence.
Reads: 7 kg/cm²
